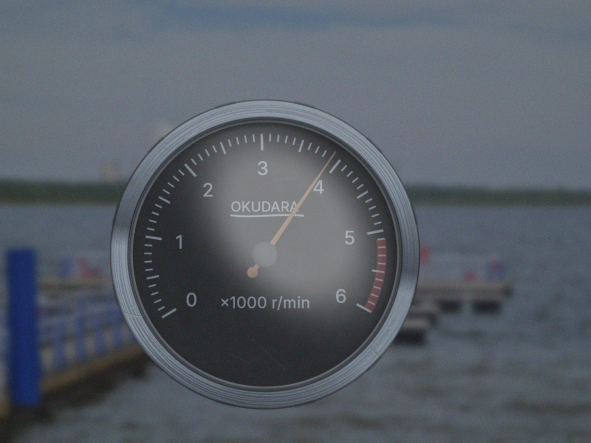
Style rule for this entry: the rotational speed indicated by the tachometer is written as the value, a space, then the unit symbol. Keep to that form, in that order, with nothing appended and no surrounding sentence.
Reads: 3900 rpm
